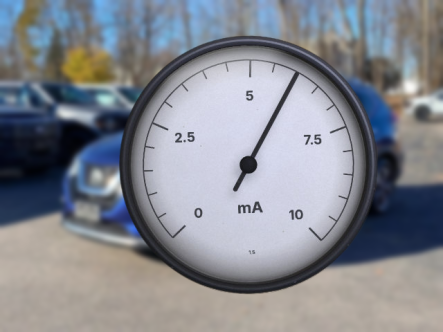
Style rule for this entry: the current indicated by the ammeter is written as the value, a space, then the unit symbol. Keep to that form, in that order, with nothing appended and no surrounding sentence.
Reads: 6 mA
